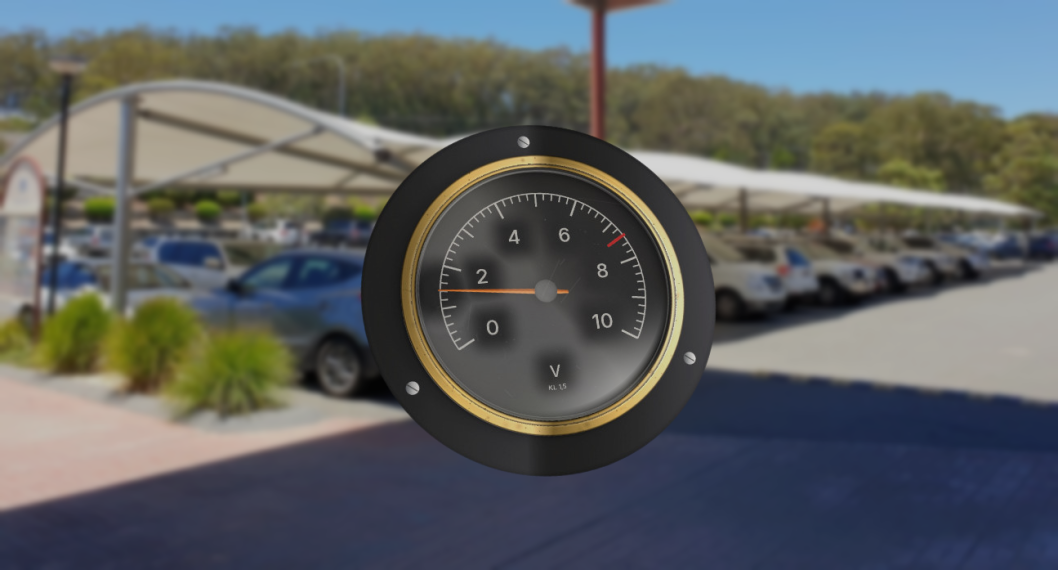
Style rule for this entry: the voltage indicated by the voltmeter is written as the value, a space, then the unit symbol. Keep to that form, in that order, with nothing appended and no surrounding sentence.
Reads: 1.4 V
